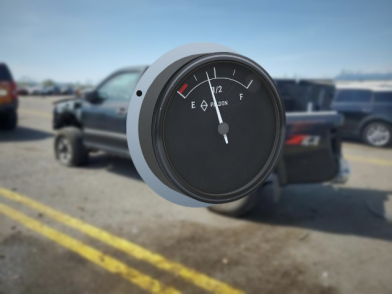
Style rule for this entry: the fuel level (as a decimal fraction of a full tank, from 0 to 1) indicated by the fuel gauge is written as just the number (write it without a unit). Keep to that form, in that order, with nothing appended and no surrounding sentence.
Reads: 0.375
